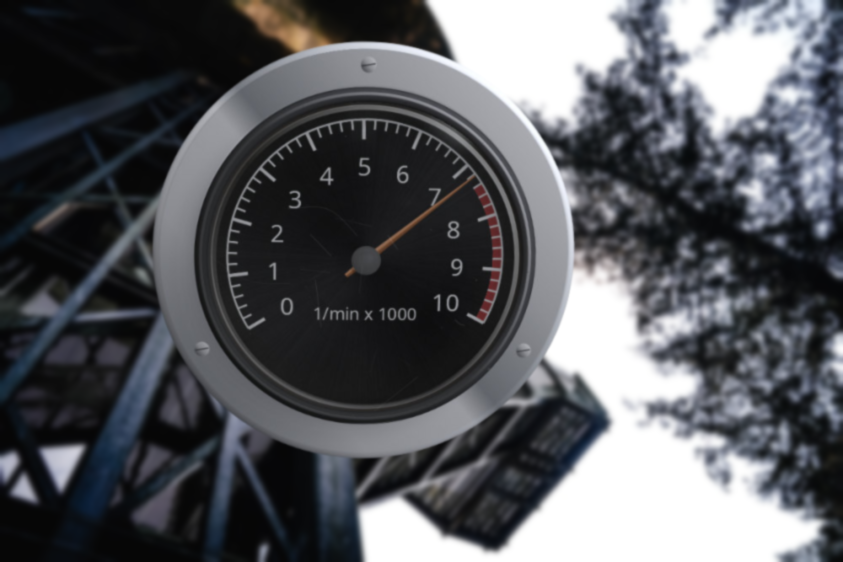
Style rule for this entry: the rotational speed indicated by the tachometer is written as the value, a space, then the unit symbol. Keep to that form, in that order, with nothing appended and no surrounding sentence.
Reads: 7200 rpm
